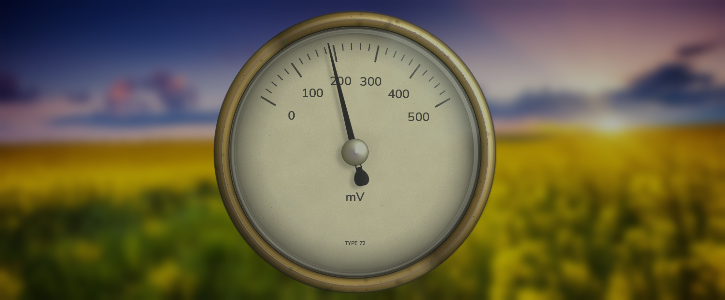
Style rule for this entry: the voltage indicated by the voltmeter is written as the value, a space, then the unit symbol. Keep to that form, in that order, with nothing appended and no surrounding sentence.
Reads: 190 mV
